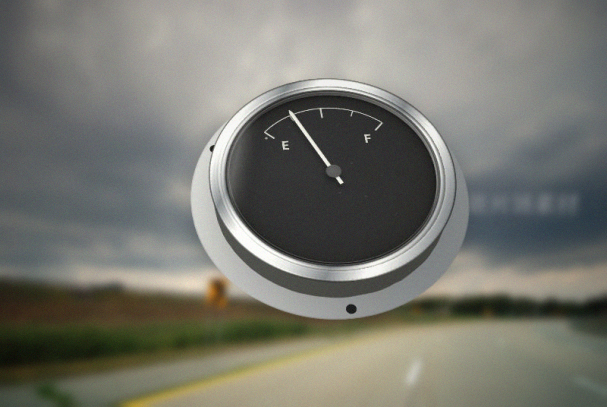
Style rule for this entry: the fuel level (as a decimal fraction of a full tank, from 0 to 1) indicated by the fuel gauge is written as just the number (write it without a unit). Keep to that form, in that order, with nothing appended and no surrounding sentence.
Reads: 0.25
